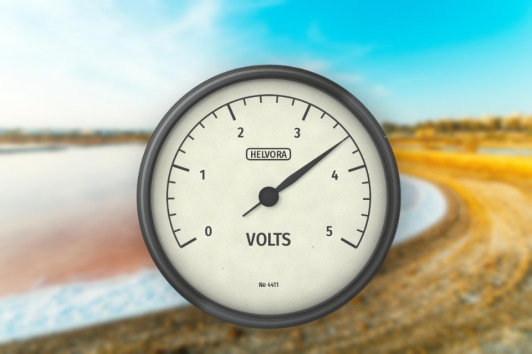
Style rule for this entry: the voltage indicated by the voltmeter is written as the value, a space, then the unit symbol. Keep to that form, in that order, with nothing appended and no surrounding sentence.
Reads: 3.6 V
